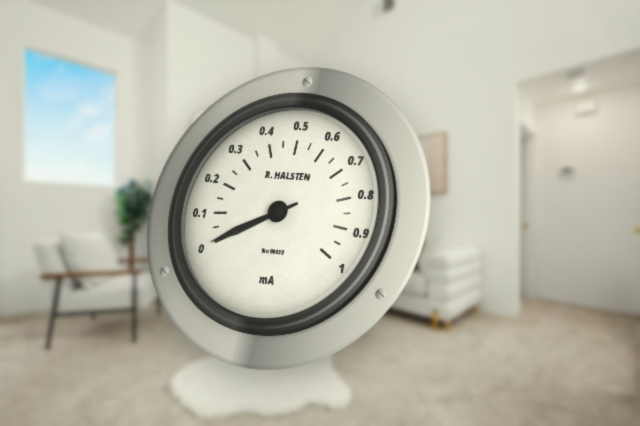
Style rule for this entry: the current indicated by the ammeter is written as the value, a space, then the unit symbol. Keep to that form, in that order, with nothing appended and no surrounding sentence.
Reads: 0 mA
